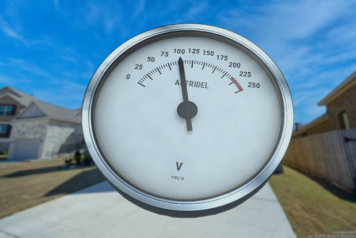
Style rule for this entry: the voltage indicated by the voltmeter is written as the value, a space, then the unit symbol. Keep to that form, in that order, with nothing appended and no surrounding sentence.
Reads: 100 V
